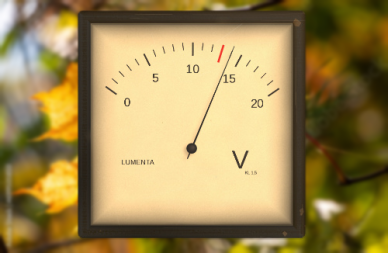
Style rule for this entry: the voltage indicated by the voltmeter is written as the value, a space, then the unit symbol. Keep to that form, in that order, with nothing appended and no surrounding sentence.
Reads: 14 V
